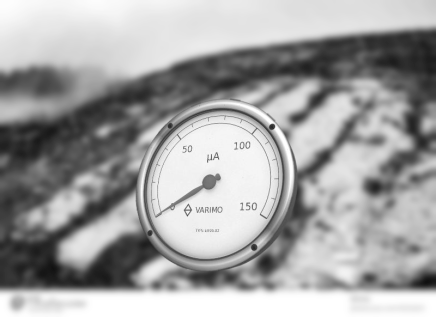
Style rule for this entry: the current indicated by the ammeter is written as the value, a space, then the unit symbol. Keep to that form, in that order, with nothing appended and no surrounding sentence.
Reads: 0 µA
